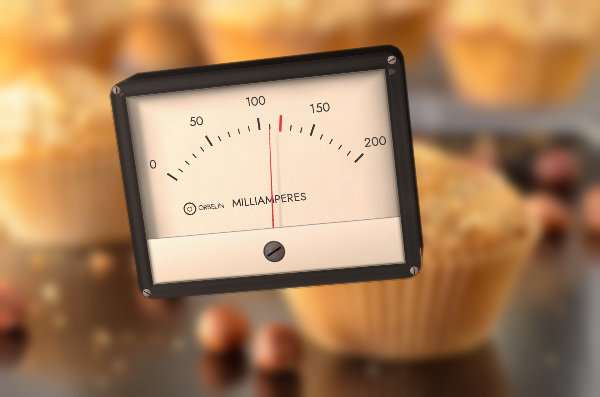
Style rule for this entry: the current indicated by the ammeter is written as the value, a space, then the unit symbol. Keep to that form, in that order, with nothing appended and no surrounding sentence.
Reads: 110 mA
